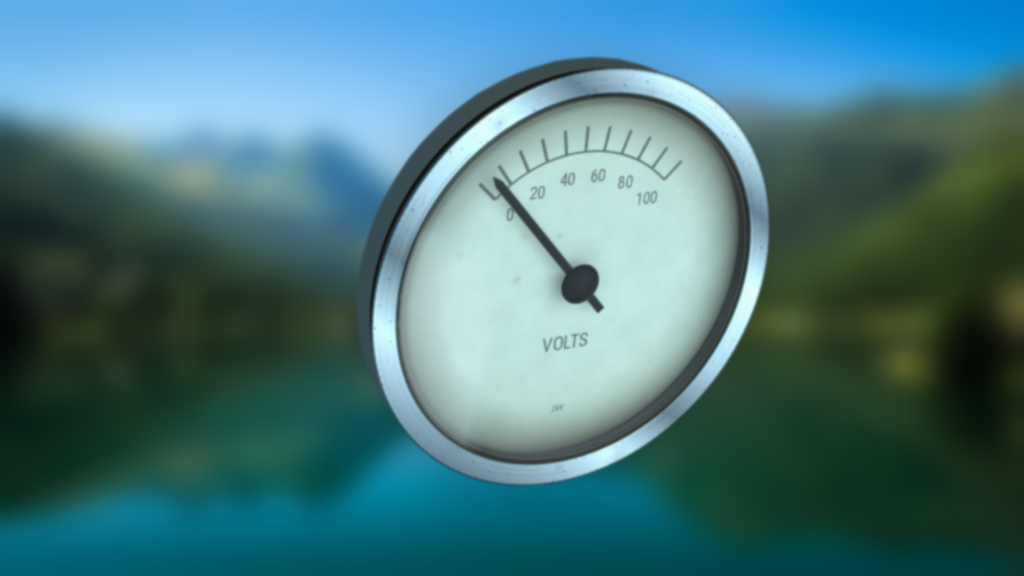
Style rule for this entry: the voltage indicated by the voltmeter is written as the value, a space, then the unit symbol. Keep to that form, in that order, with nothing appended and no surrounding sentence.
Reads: 5 V
